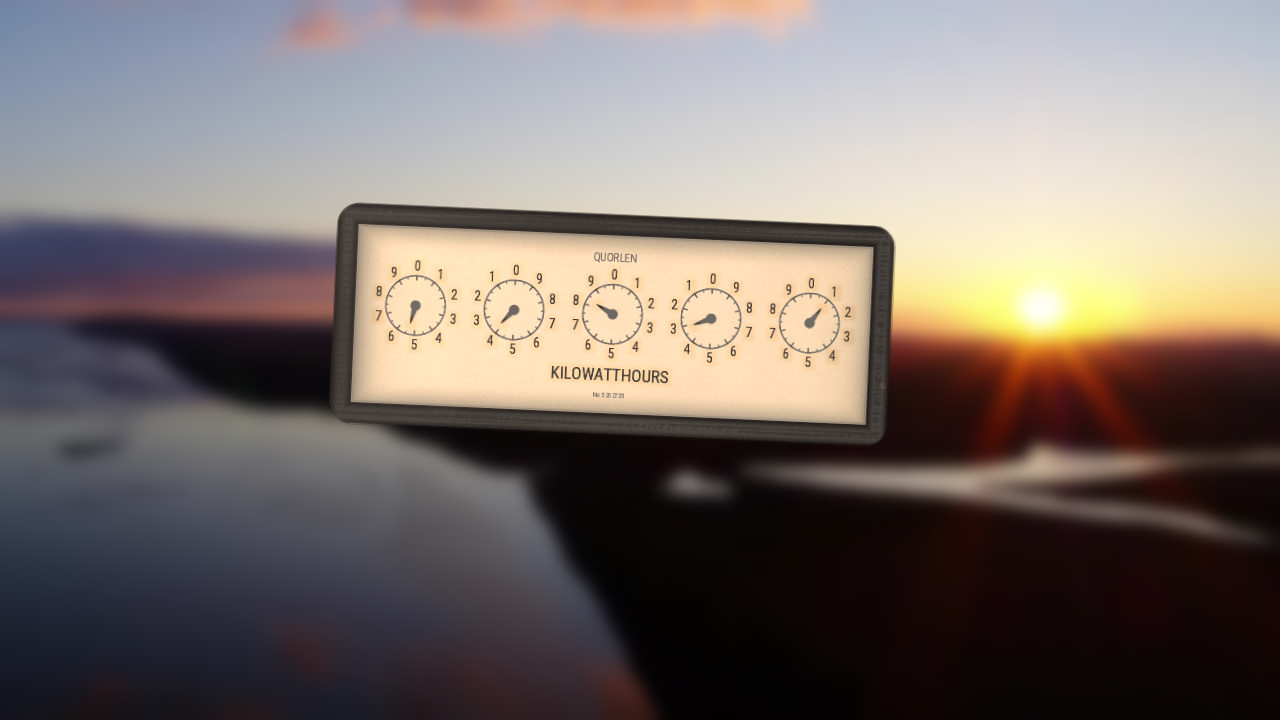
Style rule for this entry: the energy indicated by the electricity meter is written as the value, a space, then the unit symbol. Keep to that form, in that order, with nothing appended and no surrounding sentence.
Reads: 53831 kWh
